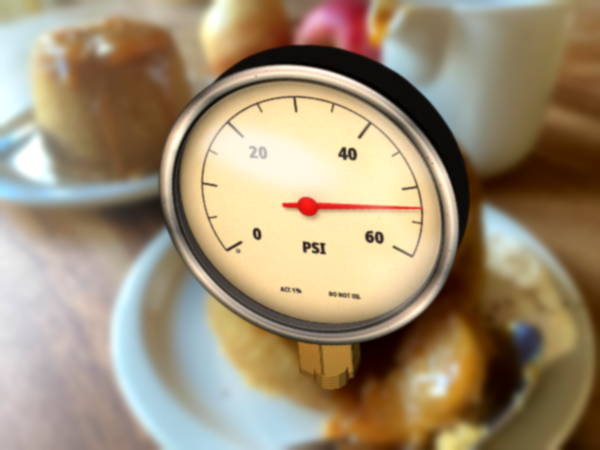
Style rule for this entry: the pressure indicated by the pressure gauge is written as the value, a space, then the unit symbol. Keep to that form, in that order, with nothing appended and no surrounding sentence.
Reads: 52.5 psi
